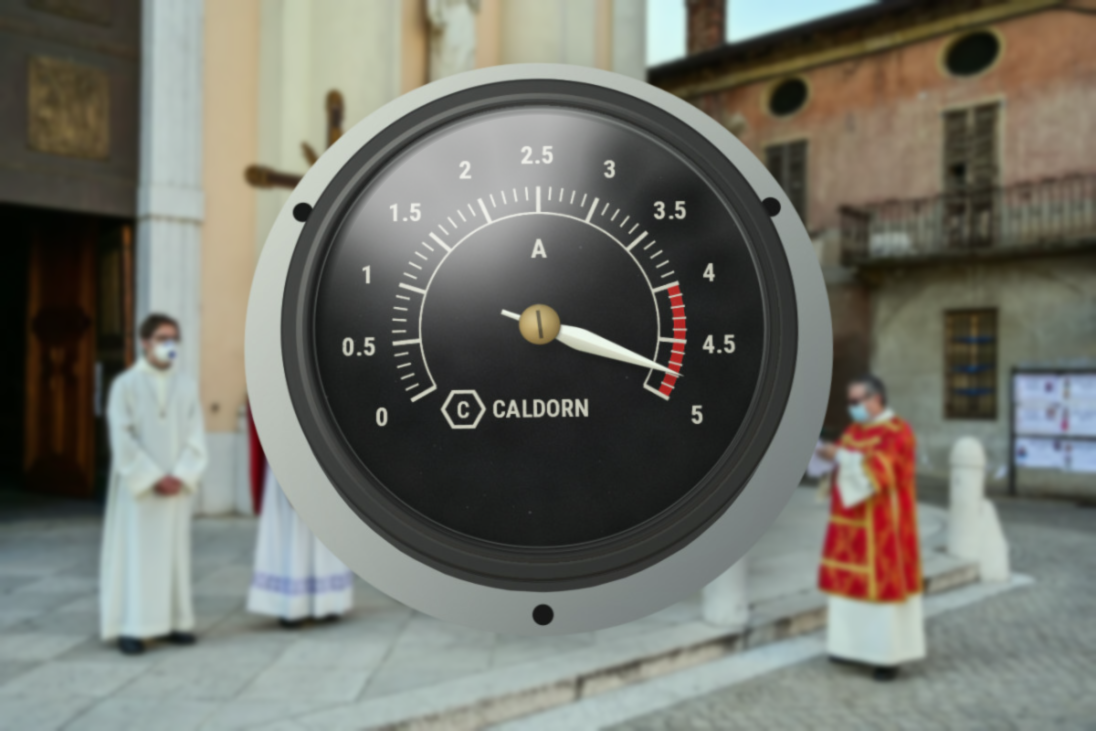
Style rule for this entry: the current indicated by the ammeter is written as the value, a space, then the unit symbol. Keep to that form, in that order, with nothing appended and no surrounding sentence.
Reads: 4.8 A
